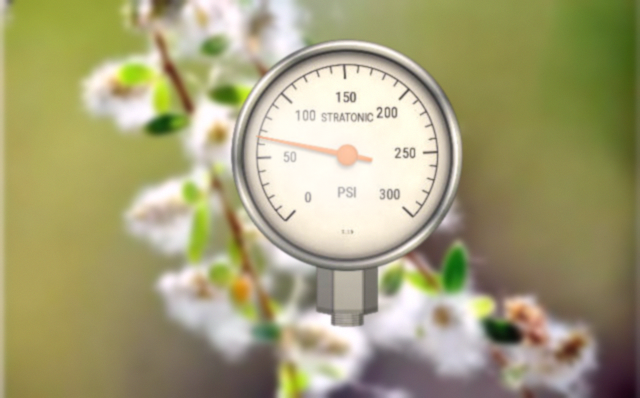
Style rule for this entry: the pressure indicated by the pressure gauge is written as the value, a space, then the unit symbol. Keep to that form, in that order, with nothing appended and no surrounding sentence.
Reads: 65 psi
